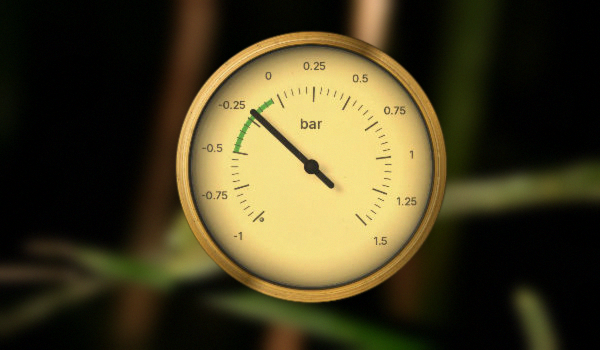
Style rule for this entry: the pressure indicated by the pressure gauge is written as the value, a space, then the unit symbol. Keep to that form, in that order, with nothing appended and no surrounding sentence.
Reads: -0.2 bar
